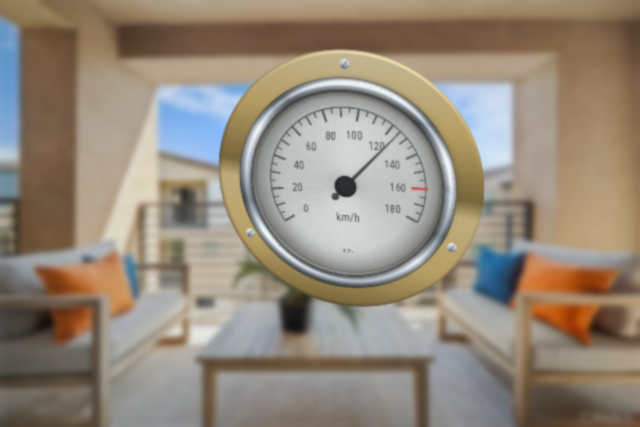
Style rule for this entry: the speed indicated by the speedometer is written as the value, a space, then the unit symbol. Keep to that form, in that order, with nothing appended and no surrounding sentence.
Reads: 125 km/h
